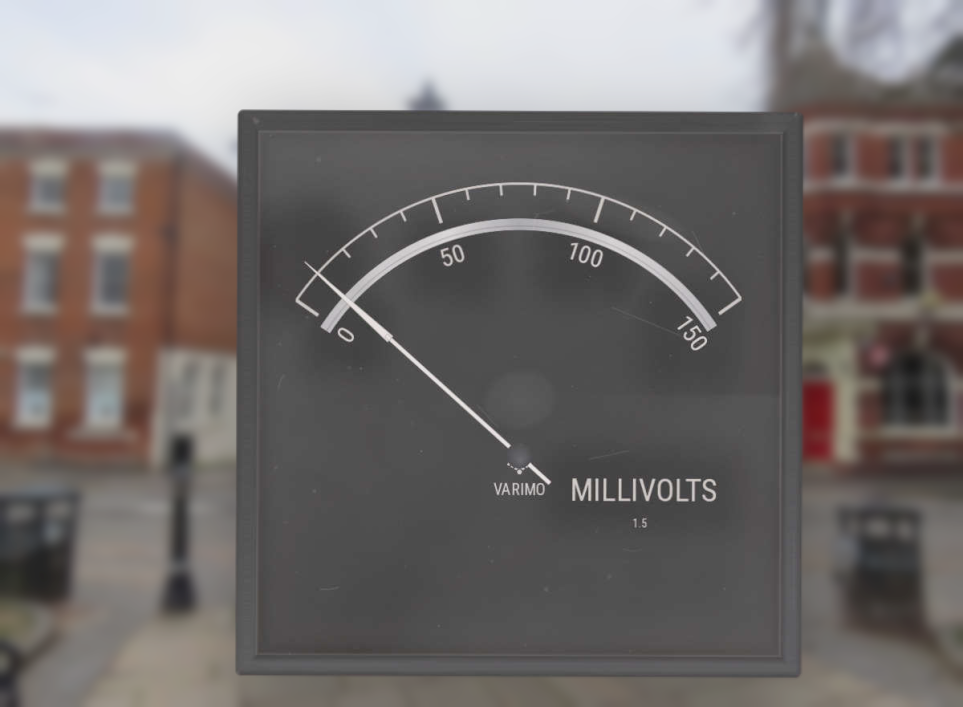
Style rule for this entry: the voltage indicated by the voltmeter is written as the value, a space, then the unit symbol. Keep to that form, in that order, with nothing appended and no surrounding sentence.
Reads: 10 mV
